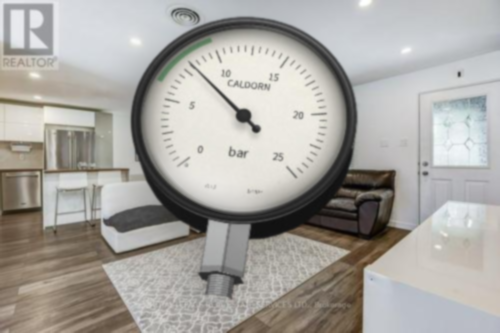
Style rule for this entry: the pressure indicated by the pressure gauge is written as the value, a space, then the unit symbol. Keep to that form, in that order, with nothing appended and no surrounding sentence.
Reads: 8 bar
